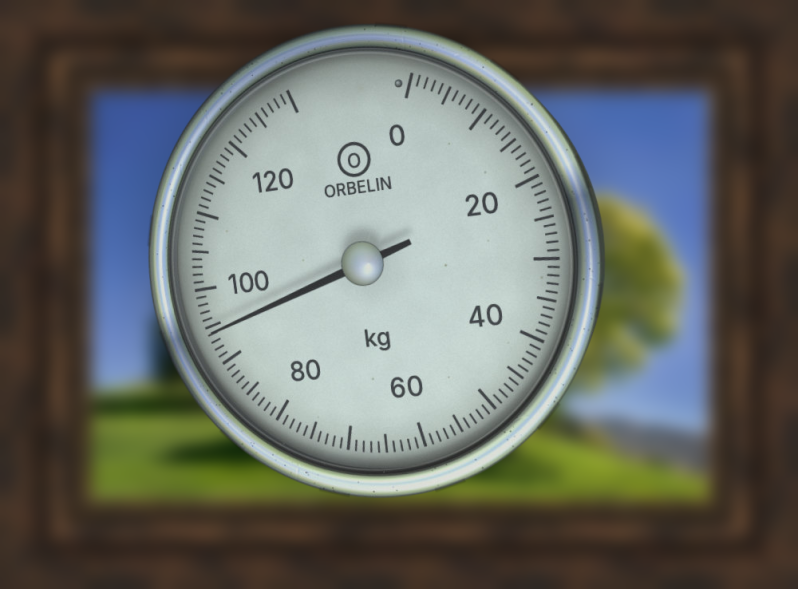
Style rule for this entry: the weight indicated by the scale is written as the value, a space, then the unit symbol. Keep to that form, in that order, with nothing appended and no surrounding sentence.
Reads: 94 kg
